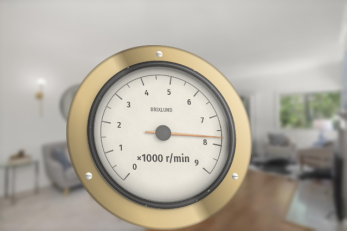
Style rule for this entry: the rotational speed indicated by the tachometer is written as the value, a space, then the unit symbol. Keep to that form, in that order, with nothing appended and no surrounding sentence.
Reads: 7750 rpm
